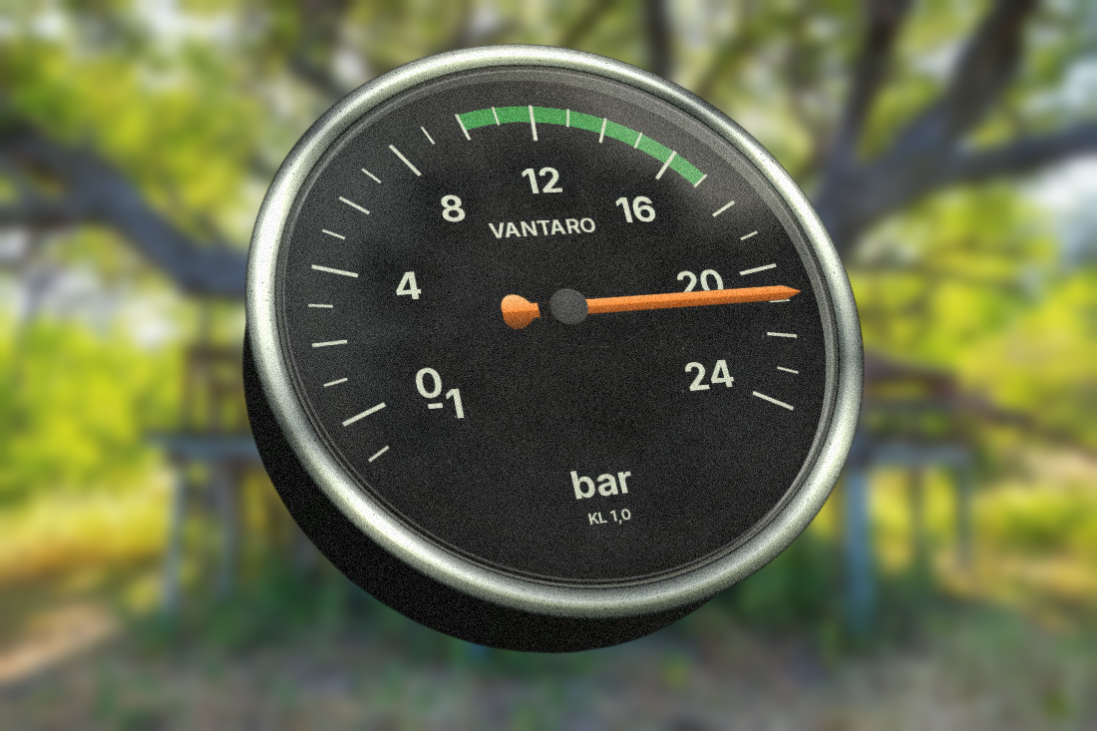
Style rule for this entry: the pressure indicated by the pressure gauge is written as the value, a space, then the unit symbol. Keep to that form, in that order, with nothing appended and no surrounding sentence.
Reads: 21 bar
